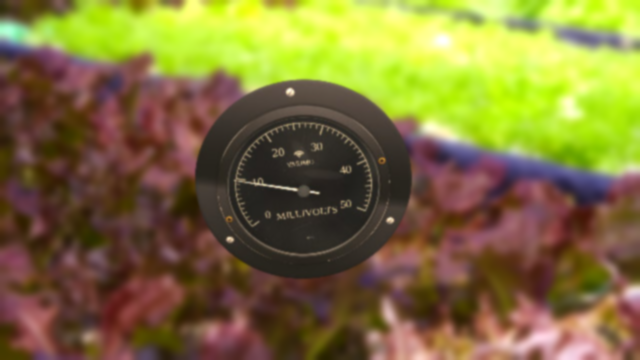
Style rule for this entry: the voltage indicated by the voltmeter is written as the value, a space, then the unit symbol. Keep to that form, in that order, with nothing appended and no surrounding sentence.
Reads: 10 mV
